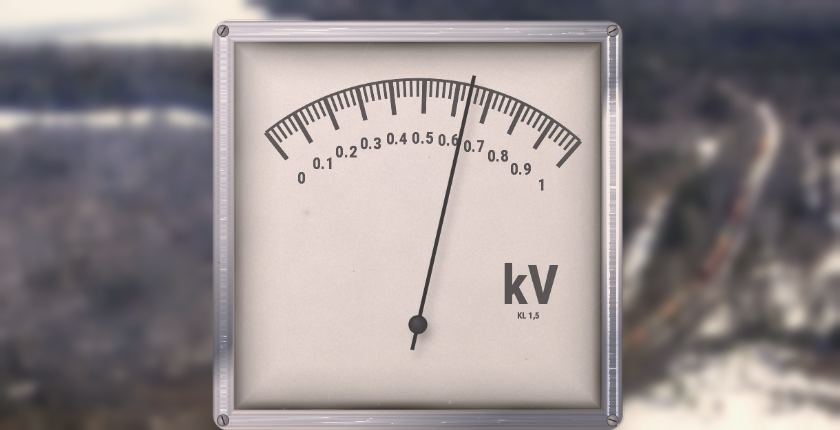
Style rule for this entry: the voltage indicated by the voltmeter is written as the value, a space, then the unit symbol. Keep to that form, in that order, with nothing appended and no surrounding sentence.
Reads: 0.64 kV
